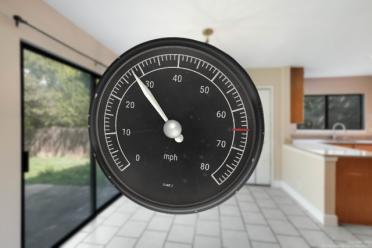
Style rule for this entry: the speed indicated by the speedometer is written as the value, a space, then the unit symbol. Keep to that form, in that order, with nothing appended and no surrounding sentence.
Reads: 28 mph
